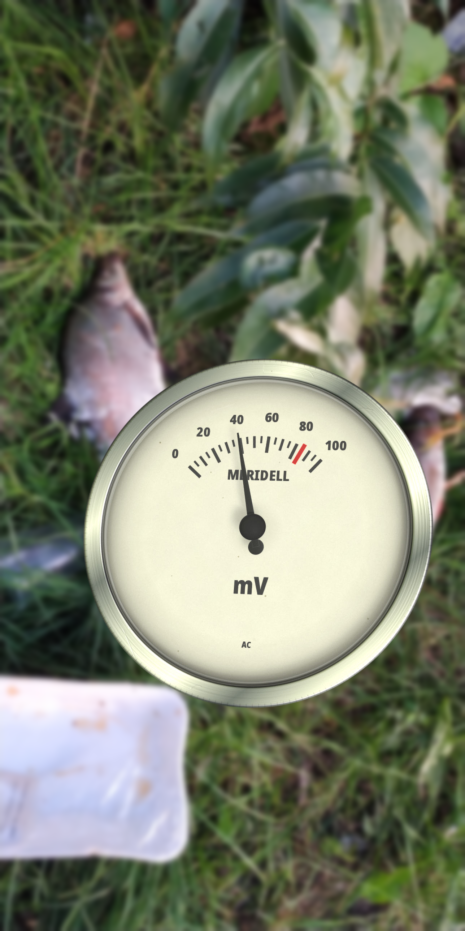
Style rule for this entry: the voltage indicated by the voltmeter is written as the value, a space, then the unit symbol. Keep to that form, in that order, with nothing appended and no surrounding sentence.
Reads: 40 mV
